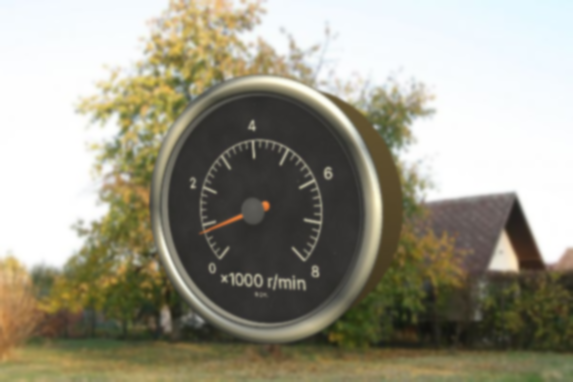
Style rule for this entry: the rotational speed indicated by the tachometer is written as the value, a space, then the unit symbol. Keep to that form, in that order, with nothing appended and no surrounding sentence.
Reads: 800 rpm
